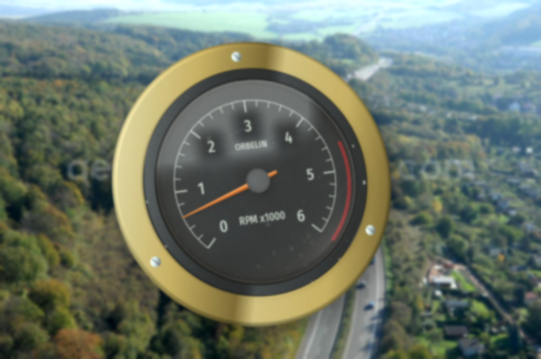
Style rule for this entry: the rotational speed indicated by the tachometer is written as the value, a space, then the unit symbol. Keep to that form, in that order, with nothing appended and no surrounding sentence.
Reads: 600 rpm
